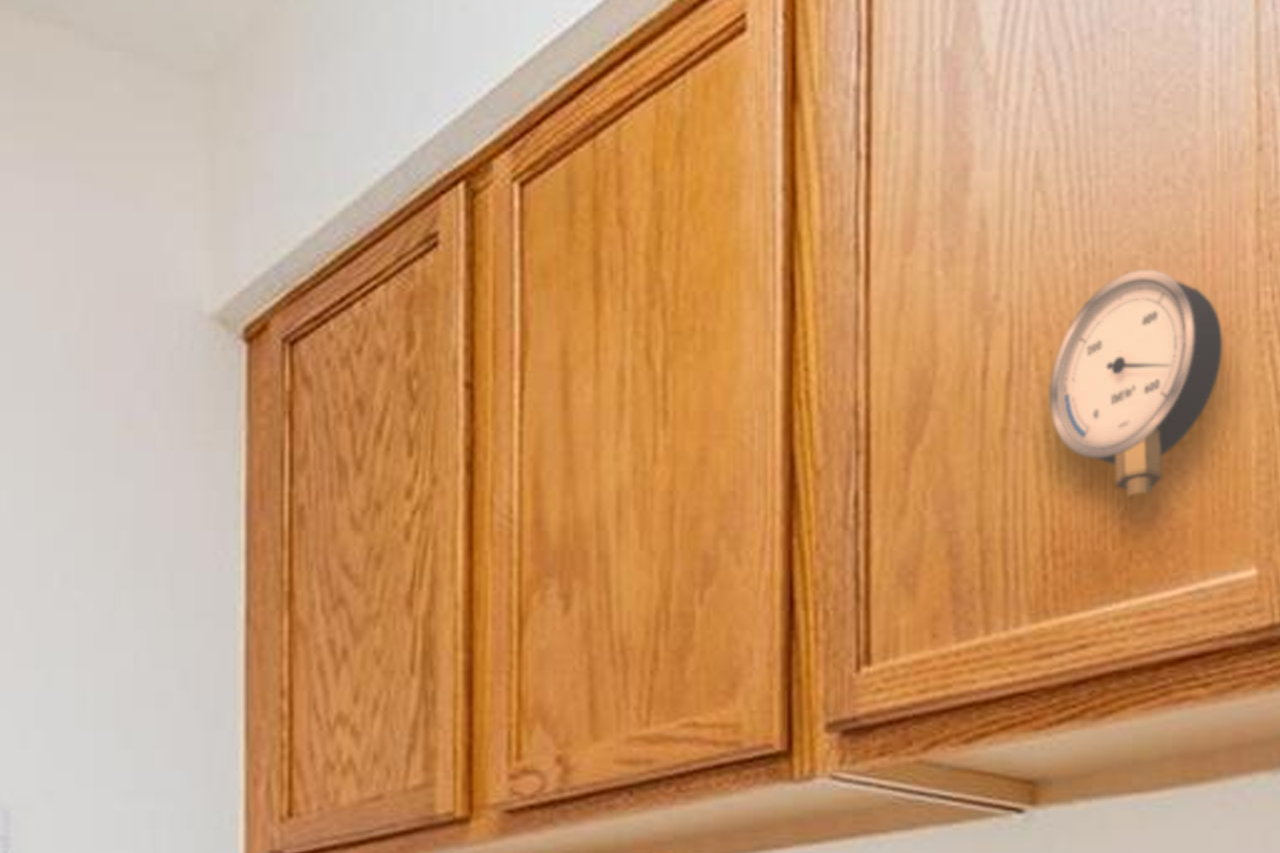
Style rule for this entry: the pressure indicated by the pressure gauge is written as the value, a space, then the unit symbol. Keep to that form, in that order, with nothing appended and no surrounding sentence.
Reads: 550 psi
